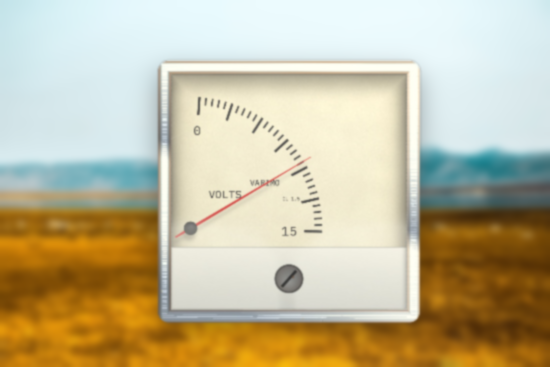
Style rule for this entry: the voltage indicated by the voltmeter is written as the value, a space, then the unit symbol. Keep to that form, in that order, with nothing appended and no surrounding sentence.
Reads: 9.5 V
